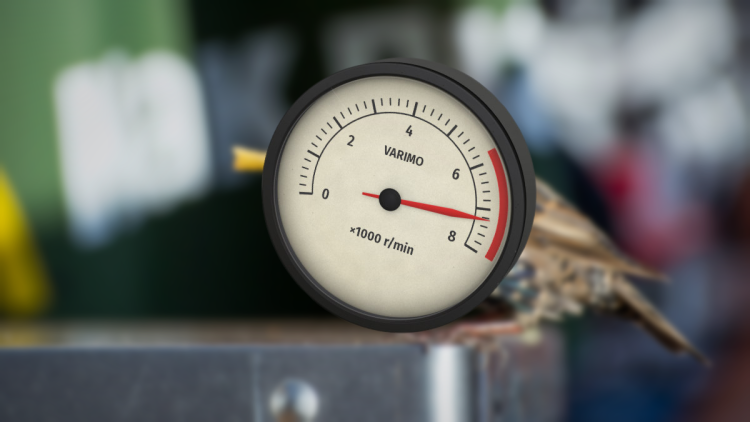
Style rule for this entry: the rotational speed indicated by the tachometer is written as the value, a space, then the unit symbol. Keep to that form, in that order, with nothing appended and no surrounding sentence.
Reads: 7200 rpm
